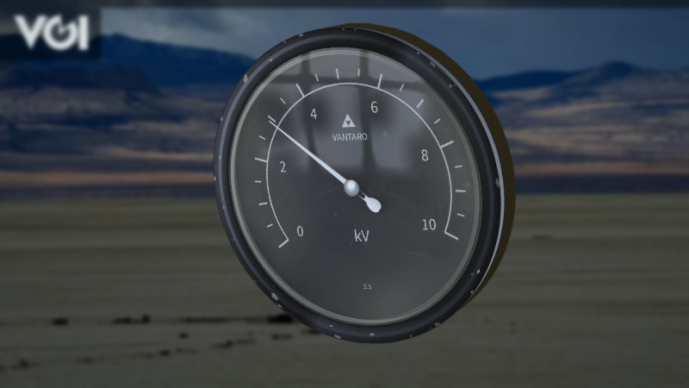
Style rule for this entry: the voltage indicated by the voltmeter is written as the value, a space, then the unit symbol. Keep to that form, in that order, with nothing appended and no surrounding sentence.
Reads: 3 kV
